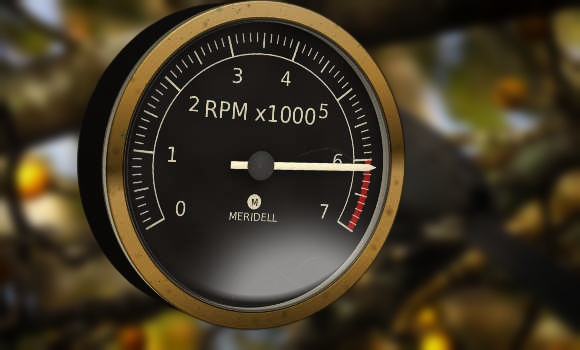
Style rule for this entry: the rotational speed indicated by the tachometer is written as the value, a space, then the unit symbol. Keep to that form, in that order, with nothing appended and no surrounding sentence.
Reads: 6100 rpm
